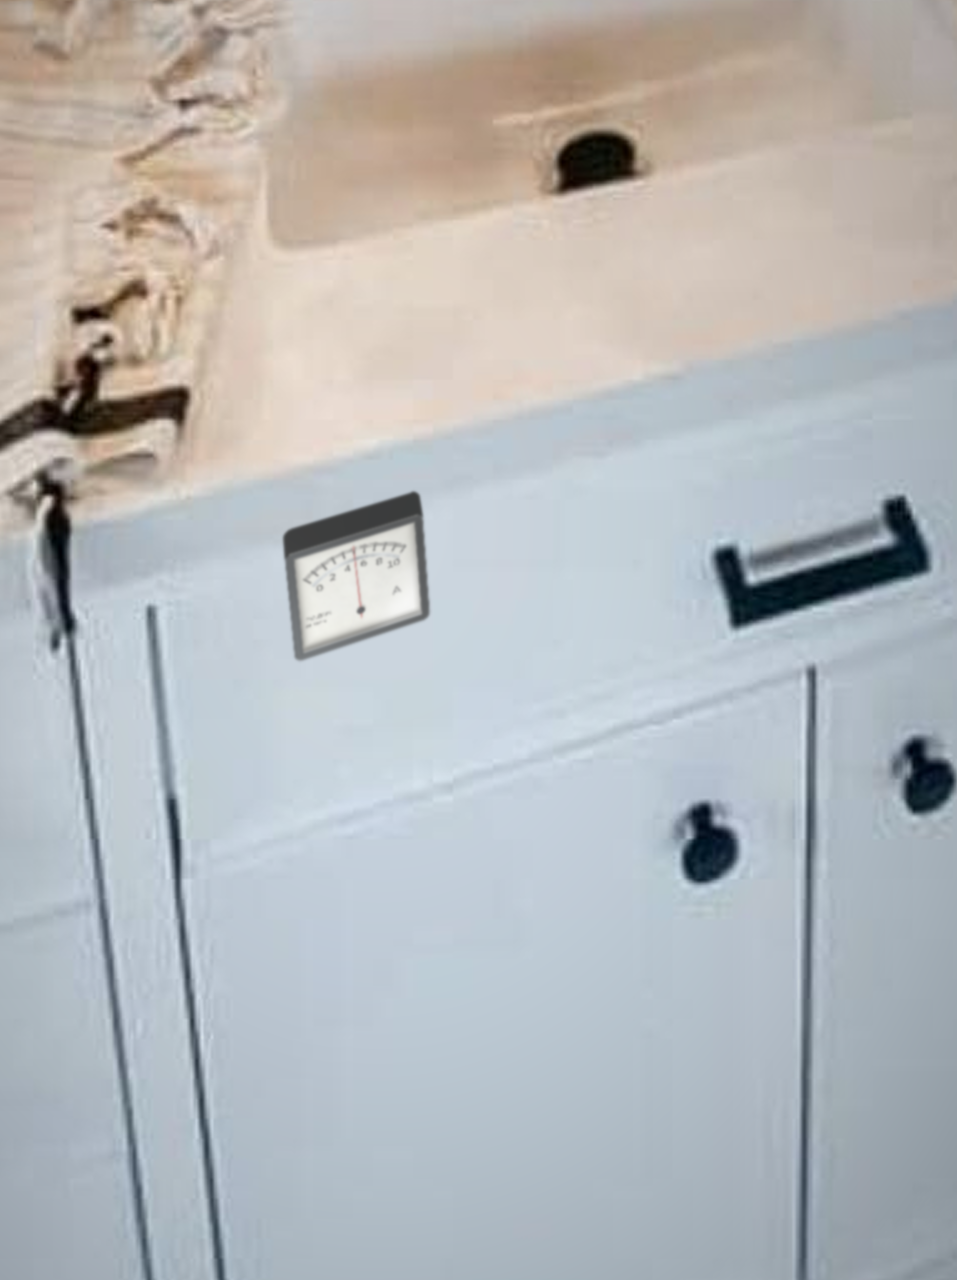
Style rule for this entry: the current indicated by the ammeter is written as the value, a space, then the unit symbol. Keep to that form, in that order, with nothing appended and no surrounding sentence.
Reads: 5 A
